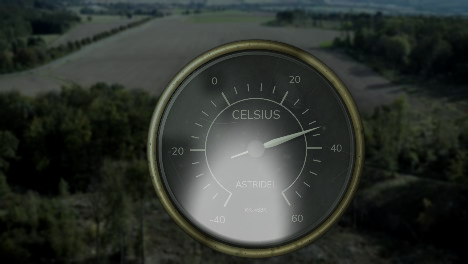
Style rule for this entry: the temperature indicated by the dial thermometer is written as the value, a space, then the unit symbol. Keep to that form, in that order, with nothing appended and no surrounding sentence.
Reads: 34 °C
